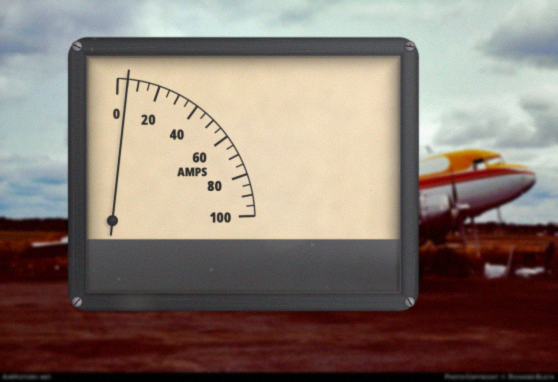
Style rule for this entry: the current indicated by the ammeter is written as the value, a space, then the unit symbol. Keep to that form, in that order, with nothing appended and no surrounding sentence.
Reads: 5 A
